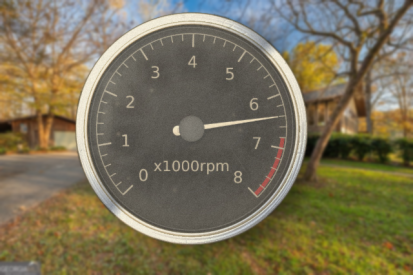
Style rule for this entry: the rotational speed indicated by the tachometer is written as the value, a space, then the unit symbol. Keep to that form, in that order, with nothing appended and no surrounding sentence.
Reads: 6400 rpm
